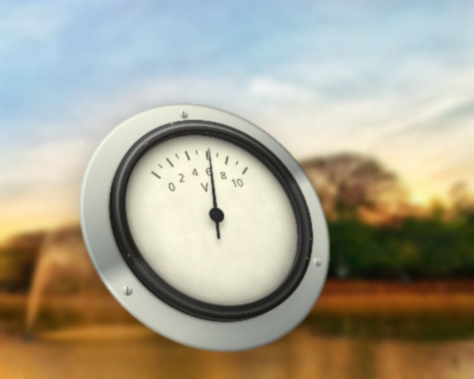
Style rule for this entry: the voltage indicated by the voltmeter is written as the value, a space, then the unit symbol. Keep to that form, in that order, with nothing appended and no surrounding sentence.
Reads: 6 V
